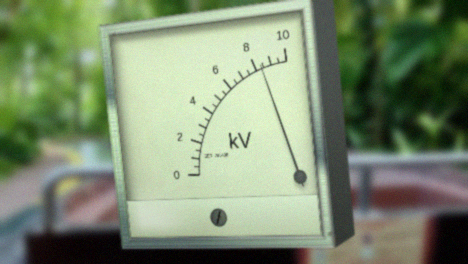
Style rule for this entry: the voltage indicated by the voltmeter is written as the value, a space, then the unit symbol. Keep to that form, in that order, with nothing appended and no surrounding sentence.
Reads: 8.5 kV
